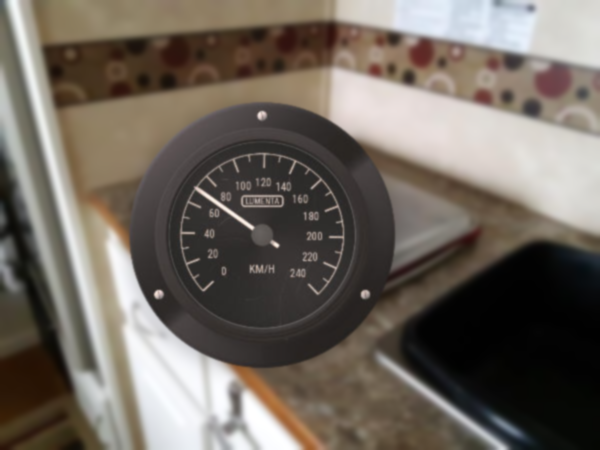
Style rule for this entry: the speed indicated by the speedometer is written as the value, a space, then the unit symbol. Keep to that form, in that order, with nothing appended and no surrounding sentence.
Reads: 70 km/h
